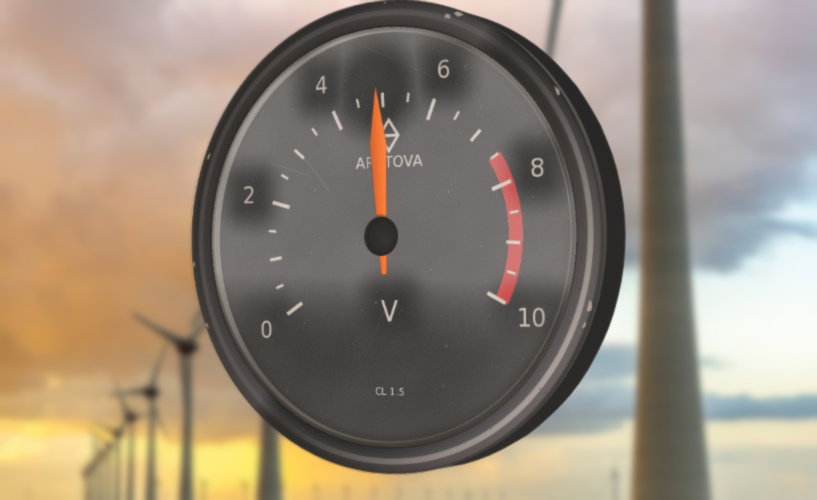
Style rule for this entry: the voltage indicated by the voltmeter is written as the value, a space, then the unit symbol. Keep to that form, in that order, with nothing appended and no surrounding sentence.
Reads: 5 V
